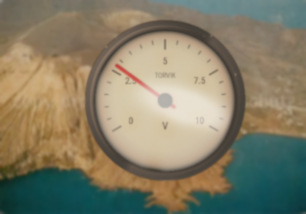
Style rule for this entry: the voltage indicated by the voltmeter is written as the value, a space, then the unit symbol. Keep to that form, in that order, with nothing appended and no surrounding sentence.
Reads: 2.75 V
